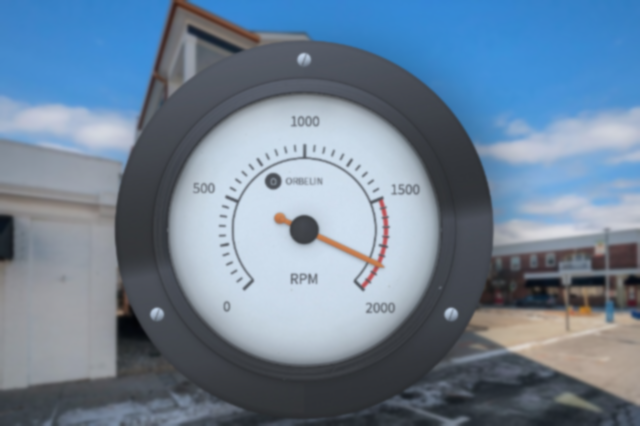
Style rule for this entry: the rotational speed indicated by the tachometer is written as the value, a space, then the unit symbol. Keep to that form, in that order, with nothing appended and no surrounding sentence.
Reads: 1850 rpm
